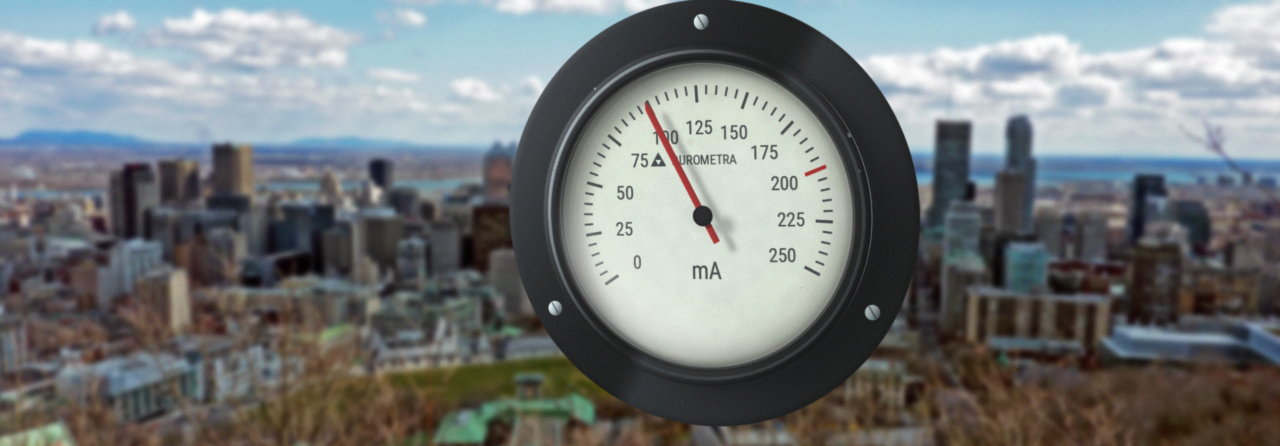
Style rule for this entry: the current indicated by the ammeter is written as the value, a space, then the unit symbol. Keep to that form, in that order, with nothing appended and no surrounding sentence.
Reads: 100 mA
